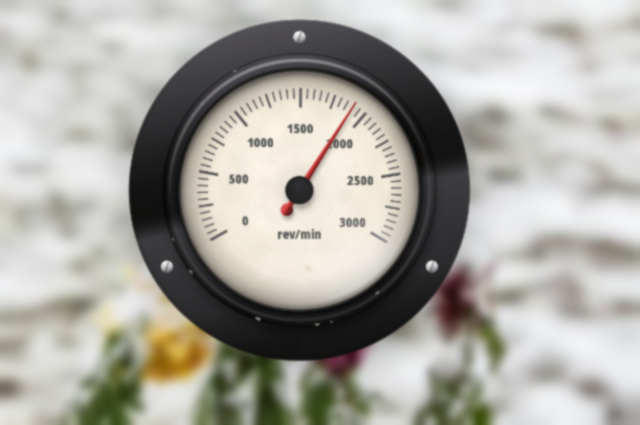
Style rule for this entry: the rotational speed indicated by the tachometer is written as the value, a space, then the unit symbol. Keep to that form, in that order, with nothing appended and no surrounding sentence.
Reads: 1900 rpm
